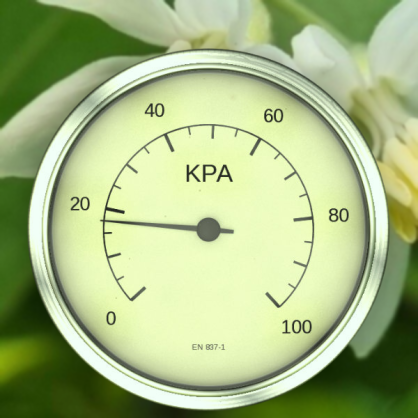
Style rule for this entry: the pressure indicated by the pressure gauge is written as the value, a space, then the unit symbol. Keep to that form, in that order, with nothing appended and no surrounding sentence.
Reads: 17.5 kPa
